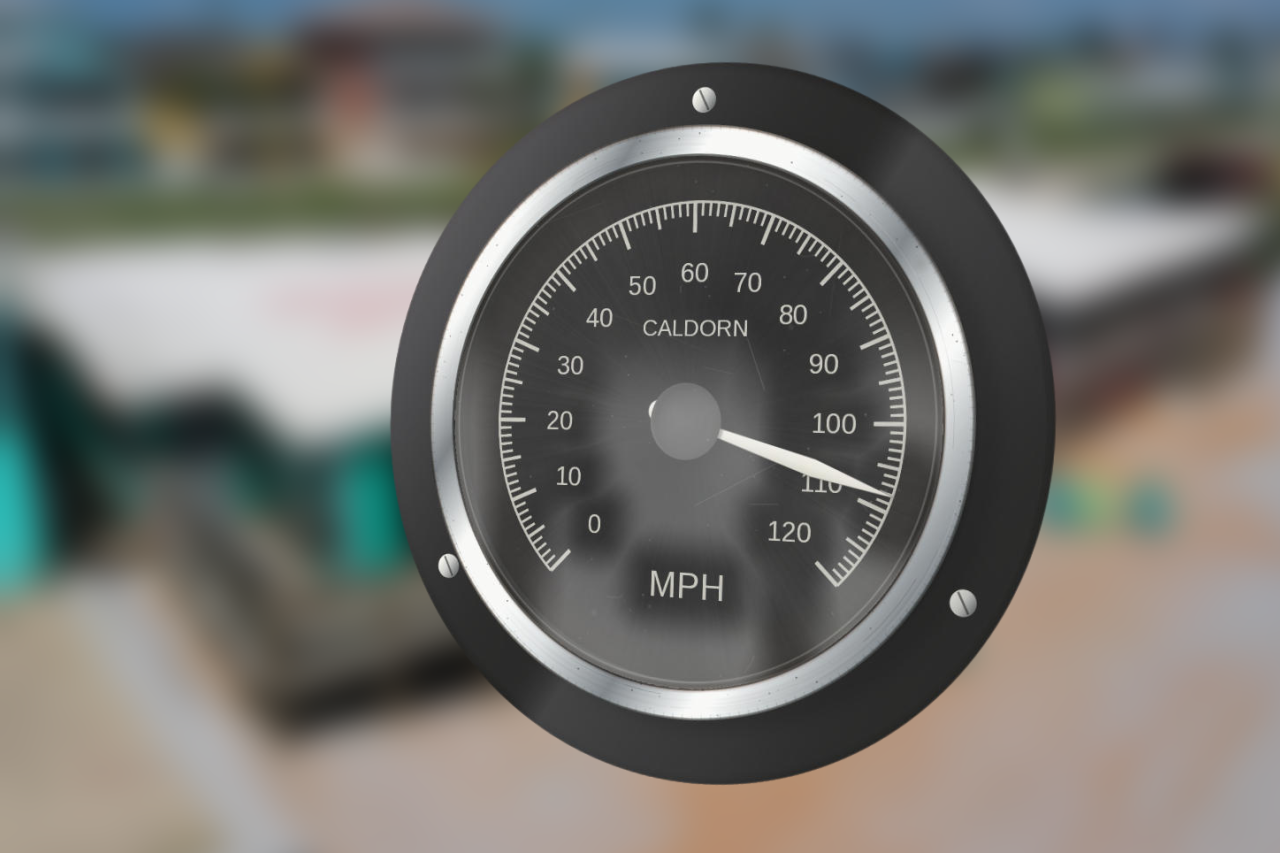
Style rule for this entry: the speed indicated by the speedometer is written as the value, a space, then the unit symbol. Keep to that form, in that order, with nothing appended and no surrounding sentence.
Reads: 108 mph
